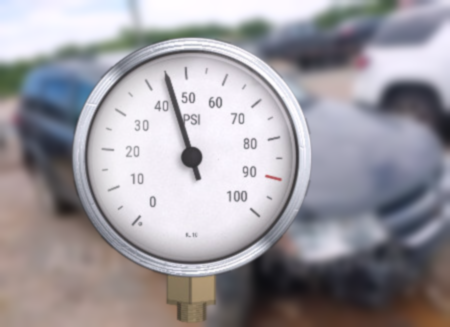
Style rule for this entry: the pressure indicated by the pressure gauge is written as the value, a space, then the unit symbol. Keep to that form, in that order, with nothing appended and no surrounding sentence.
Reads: 45 psi
